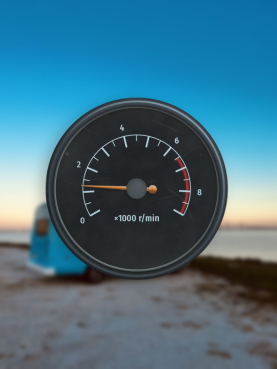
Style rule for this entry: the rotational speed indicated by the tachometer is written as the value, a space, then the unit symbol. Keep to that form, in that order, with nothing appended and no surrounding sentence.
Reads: 1250 rpm
